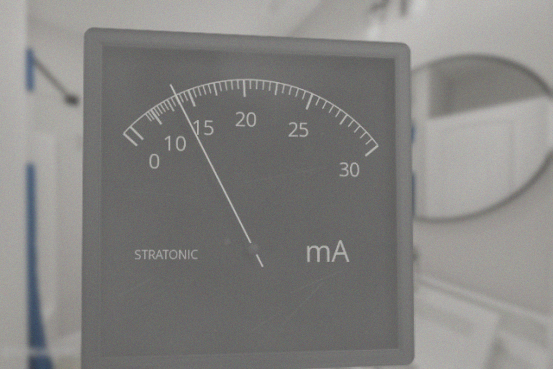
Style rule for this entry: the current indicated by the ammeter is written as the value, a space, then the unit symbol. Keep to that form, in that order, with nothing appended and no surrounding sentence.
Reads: 13.5 mA
